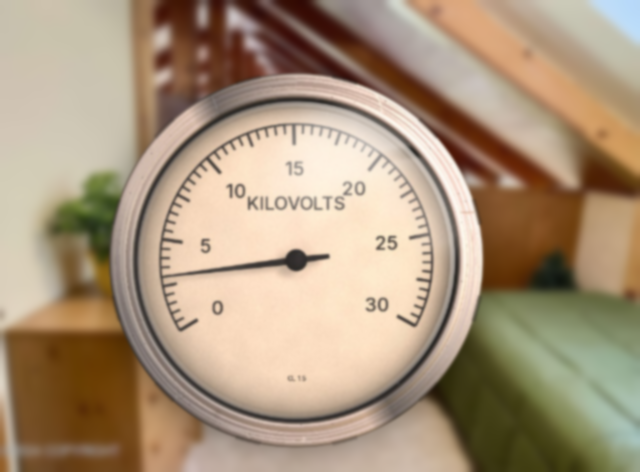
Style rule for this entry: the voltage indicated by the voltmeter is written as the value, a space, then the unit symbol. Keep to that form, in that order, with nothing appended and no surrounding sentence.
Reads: 3 kV
